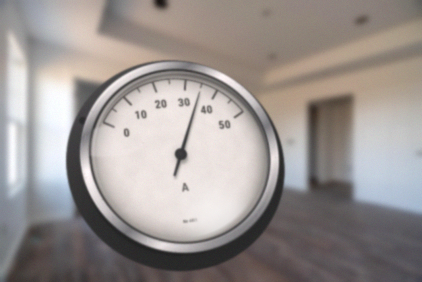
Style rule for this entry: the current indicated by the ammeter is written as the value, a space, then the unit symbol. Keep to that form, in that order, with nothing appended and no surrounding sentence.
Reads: 35 A
